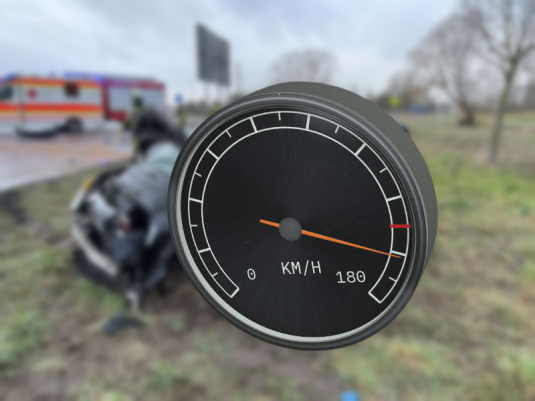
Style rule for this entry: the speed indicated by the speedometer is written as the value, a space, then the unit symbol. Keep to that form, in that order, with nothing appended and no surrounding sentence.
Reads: 160 km/h
